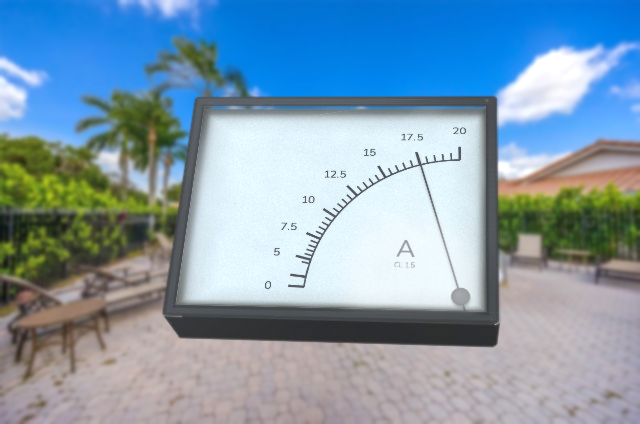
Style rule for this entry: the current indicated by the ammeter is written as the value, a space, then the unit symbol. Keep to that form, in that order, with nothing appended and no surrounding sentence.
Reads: 17.5 A
